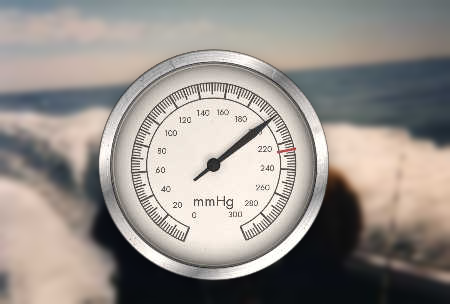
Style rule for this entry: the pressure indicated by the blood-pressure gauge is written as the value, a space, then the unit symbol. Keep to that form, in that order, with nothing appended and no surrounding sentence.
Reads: 200 mmHg
